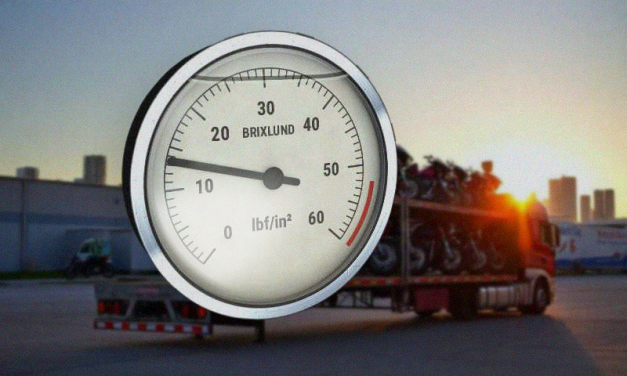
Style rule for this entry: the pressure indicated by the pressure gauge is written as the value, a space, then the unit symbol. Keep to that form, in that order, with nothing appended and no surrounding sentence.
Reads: 13.5 psi
